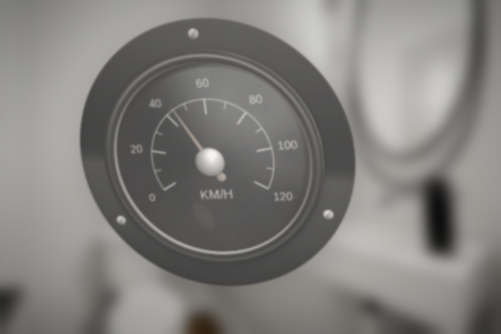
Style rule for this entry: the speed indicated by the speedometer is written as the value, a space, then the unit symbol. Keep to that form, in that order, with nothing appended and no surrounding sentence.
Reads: 45 km/h
